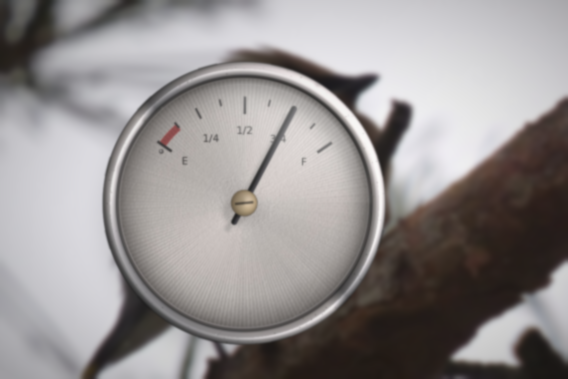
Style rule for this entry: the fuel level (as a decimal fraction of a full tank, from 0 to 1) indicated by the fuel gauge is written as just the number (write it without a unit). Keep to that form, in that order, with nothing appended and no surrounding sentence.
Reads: 0.75
